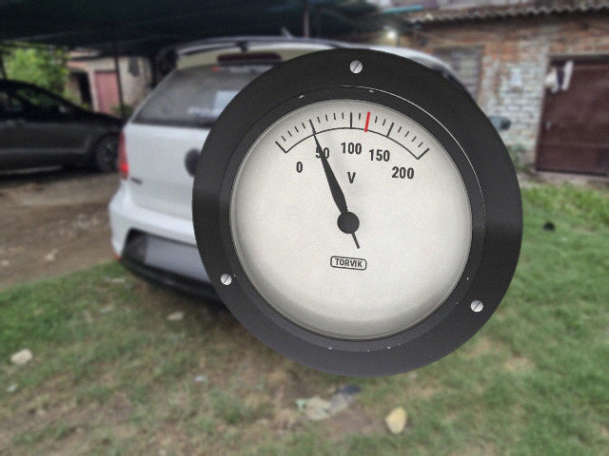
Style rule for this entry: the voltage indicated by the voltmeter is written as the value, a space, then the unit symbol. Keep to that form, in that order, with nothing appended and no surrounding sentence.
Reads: 50 V
